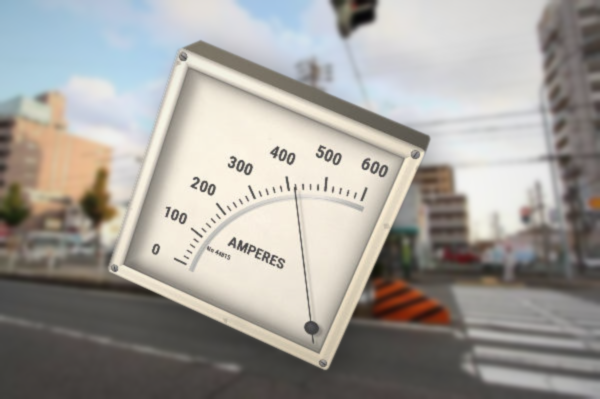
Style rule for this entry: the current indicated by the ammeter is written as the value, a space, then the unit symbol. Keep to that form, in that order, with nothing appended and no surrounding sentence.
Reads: 420 A
